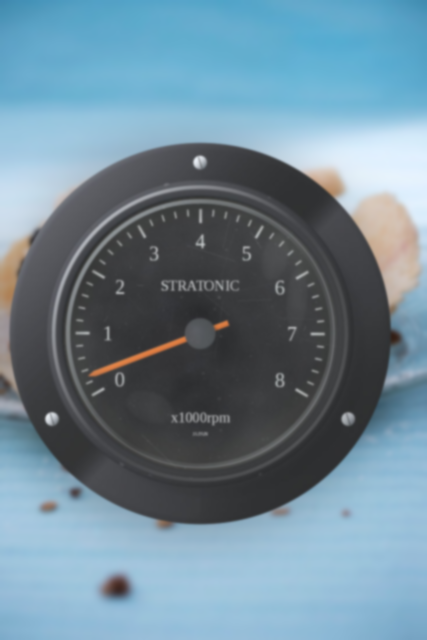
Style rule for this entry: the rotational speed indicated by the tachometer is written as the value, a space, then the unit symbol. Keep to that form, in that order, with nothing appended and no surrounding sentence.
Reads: 300 rpm
